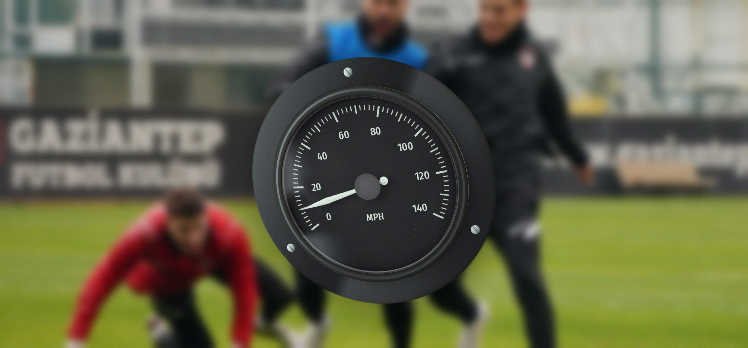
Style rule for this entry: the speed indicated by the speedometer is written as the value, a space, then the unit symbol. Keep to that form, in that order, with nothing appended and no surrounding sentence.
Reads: 10 mph
